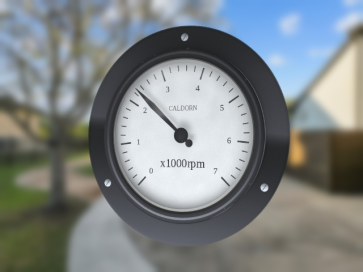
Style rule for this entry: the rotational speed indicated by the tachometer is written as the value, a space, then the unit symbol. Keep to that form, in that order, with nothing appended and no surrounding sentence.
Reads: 2300 rpm
